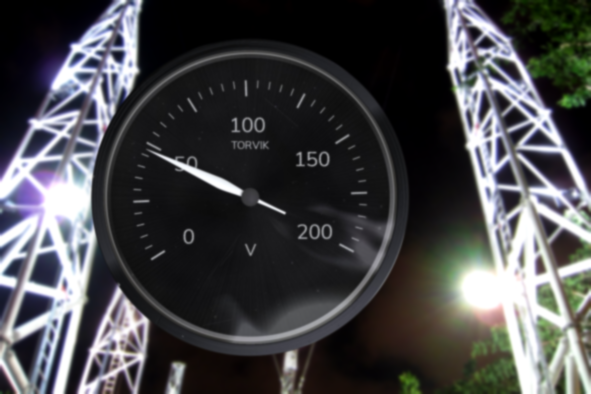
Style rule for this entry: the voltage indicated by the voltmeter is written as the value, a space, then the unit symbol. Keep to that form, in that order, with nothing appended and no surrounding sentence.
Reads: 47.5 V
